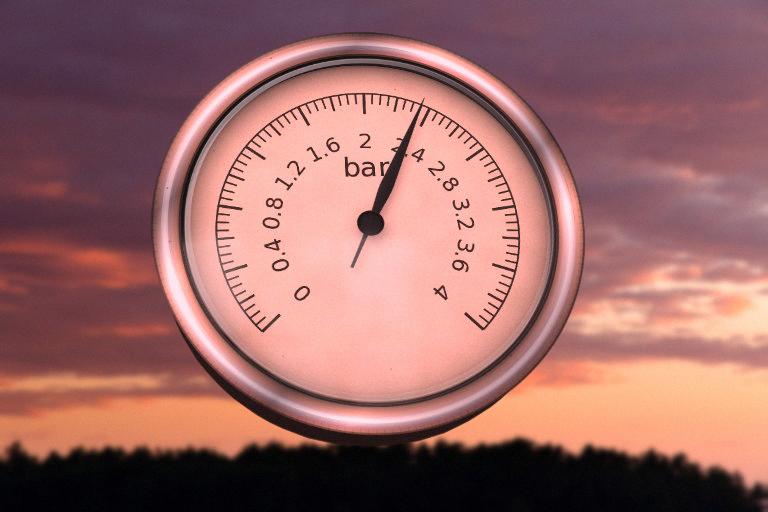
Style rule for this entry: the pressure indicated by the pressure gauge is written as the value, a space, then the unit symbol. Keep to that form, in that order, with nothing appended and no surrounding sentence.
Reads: 2.35 bar
